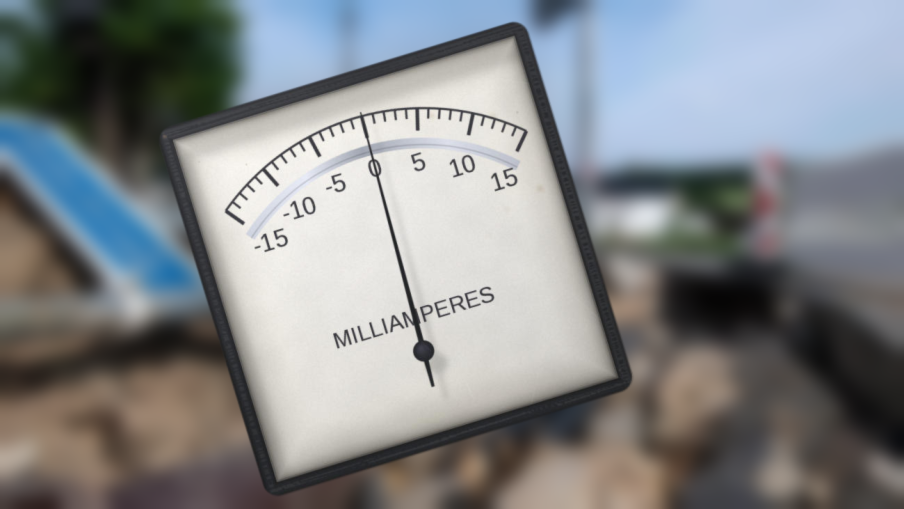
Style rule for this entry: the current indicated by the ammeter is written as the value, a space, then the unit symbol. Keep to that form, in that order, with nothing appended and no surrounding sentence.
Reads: 0 mA
